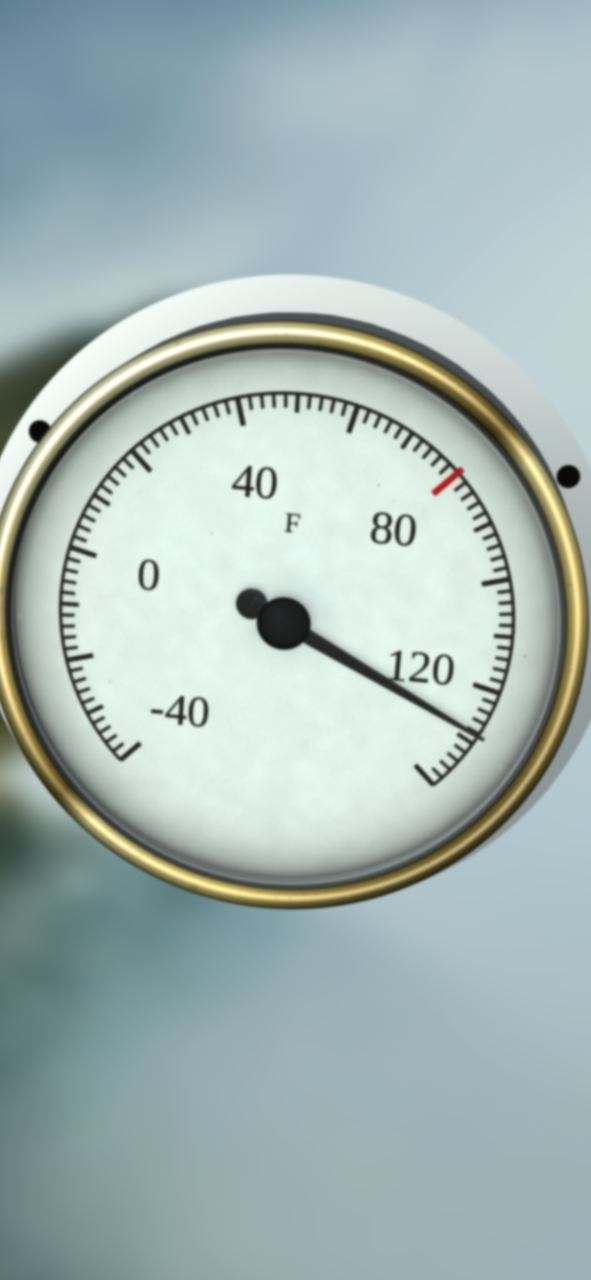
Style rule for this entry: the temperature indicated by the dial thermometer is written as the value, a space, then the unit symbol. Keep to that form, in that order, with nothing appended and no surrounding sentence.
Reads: 128 °F
